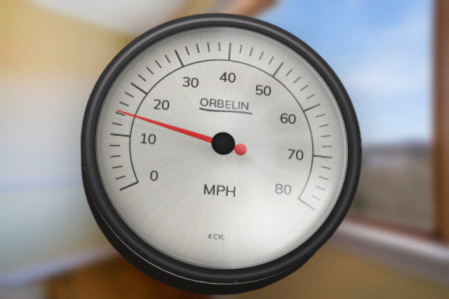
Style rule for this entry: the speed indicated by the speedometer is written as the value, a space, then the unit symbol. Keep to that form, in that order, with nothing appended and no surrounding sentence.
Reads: 14 mph
